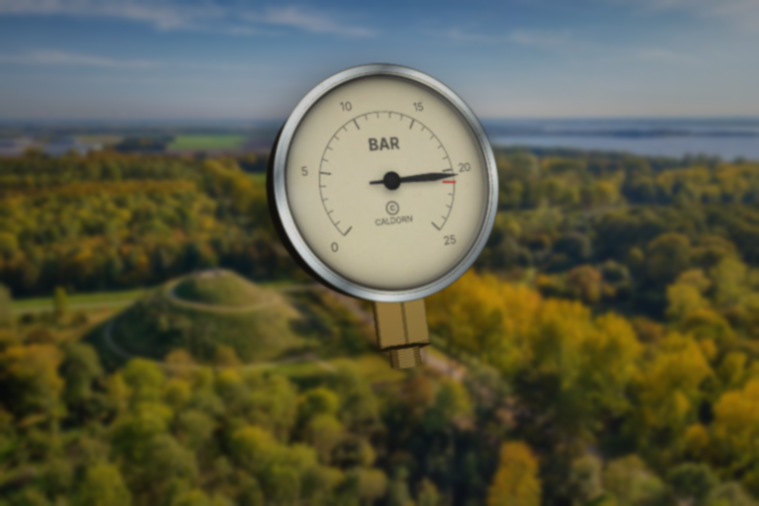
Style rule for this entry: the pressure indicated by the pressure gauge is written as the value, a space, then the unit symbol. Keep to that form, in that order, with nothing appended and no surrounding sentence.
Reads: 20.5 bar
